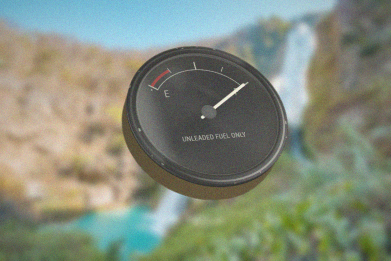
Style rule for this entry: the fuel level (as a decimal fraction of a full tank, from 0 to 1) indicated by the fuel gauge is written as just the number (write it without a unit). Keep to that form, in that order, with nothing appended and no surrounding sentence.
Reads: 1
